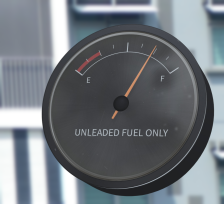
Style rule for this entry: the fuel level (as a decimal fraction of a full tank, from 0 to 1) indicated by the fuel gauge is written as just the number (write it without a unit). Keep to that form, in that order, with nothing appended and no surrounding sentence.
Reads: 0.75
